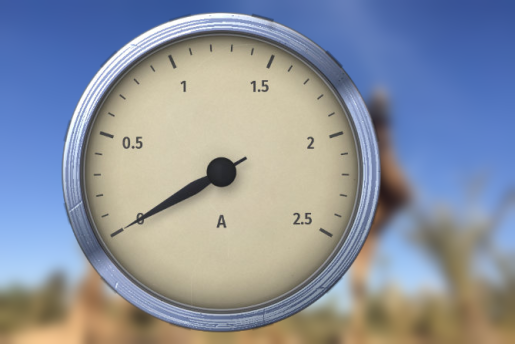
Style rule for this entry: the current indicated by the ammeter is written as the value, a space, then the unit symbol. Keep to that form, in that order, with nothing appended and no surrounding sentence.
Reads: 0 A
